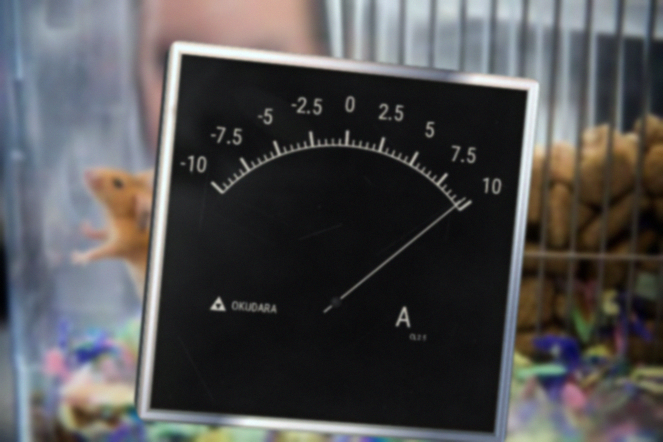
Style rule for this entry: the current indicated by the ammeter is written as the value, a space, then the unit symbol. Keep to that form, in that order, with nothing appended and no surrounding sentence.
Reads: 9.5 A
